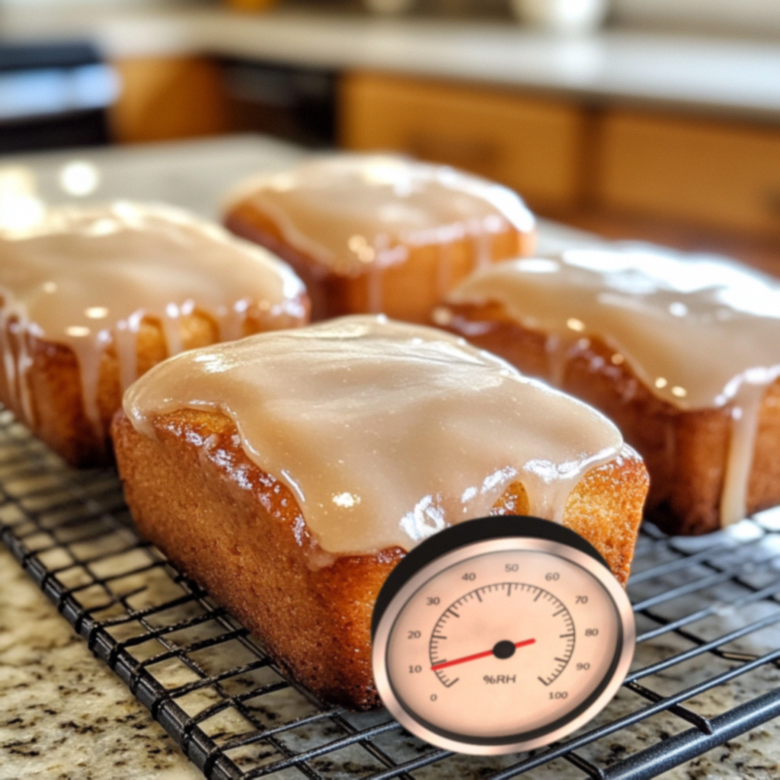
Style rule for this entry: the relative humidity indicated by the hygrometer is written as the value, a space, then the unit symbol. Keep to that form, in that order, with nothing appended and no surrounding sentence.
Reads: 10 %
